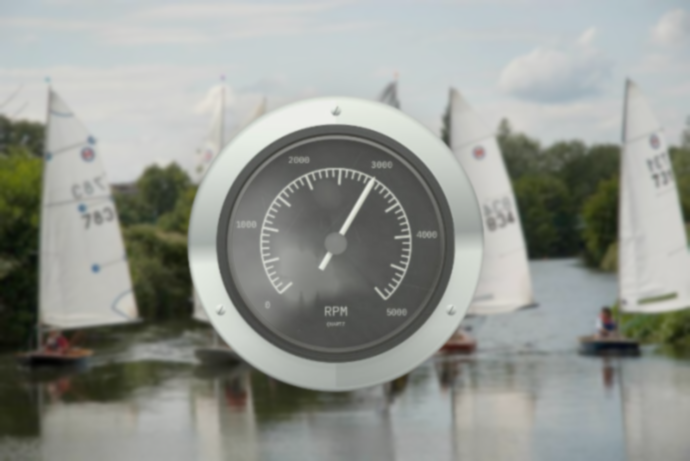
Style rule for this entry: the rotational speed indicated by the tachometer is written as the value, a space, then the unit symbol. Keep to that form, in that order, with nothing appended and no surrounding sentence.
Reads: 3000 rpm
